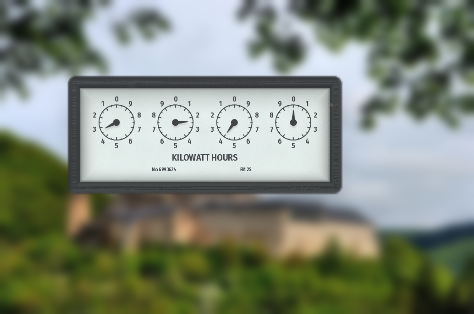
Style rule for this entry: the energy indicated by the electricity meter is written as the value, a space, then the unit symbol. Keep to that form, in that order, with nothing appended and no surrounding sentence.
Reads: 3240 kWh
